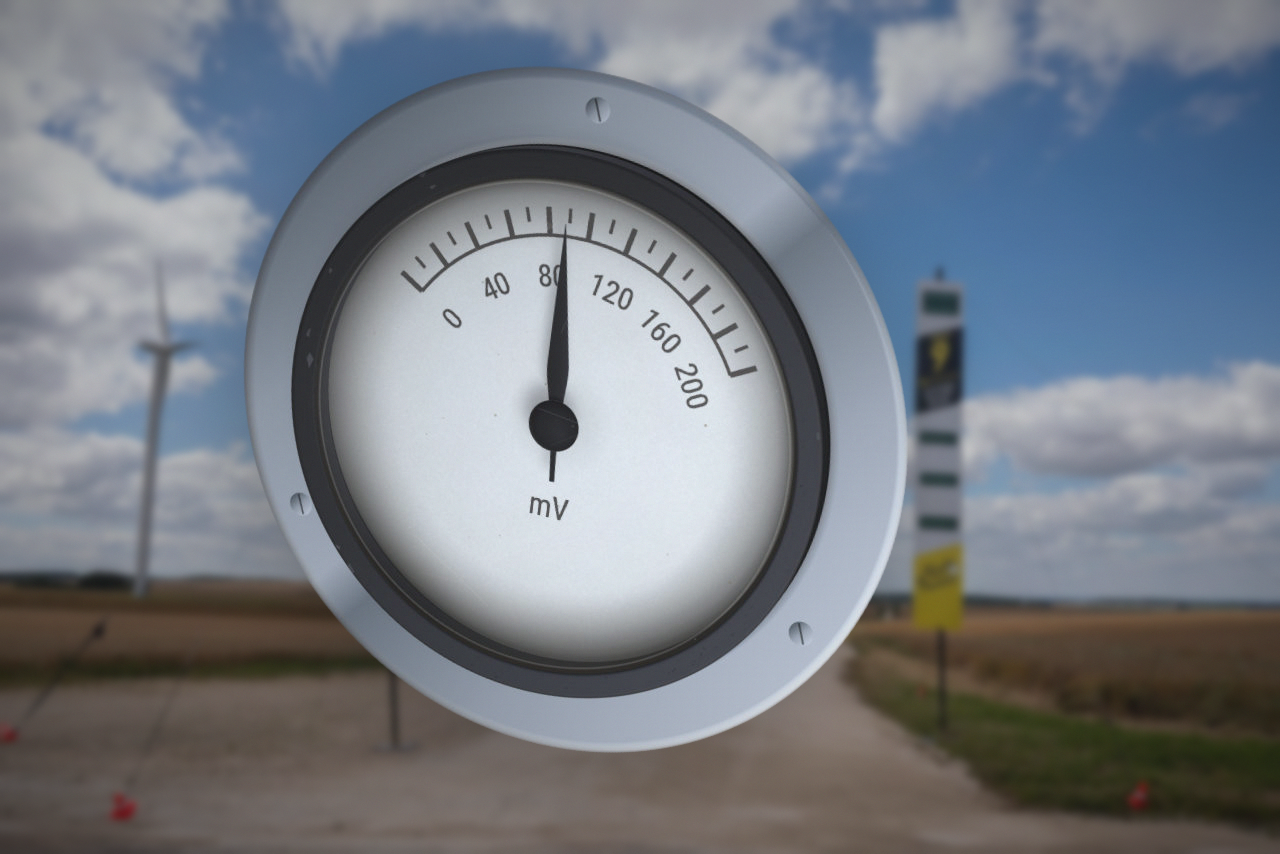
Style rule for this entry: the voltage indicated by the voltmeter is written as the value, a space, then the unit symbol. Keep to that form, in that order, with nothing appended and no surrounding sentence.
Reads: 90 mV
